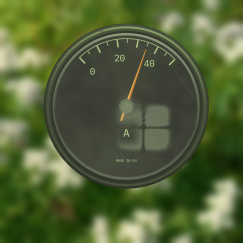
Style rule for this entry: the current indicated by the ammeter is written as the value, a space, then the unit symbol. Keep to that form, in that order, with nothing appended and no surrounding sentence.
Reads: 35 A
